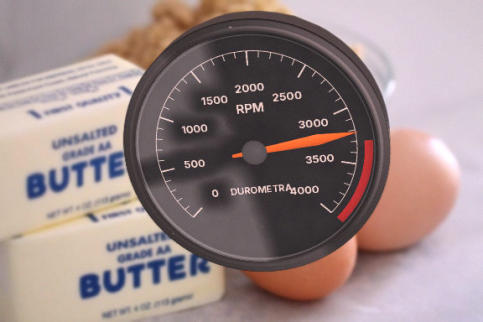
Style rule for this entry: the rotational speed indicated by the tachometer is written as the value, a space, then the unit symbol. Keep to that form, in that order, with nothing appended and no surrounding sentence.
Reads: 3200 rpm
